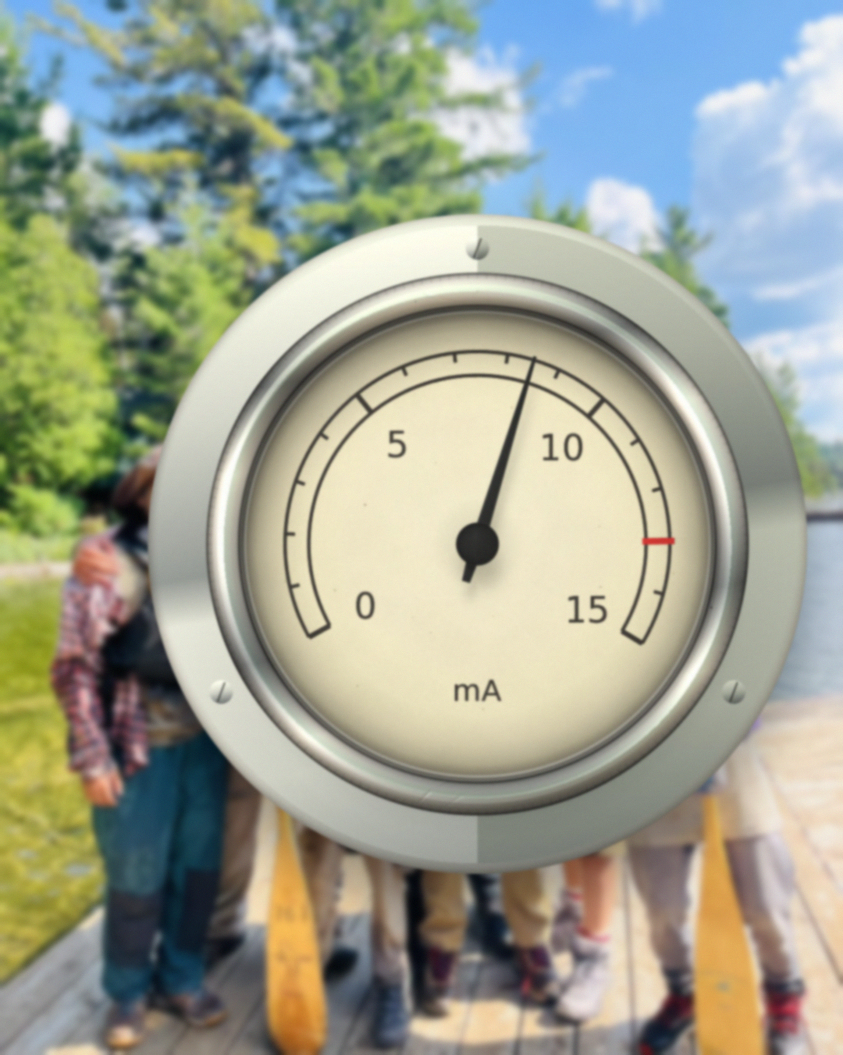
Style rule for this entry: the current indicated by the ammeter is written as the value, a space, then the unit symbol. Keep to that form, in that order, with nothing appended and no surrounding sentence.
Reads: 8.5 mA
